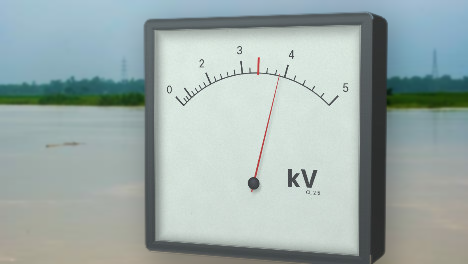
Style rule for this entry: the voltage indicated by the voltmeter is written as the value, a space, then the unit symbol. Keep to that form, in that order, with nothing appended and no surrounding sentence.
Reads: 3.9 kV
